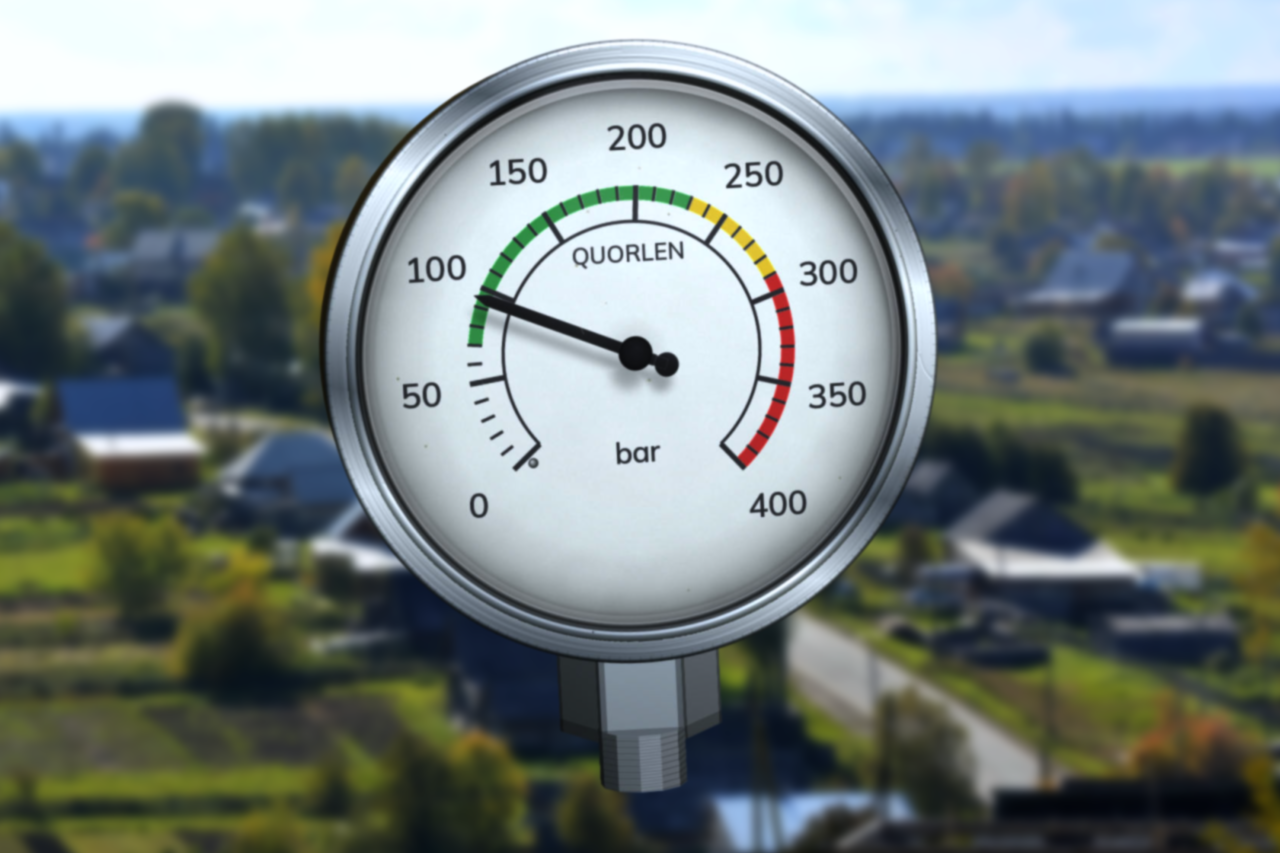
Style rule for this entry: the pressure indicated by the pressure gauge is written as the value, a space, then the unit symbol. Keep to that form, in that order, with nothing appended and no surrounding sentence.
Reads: 95 bar
